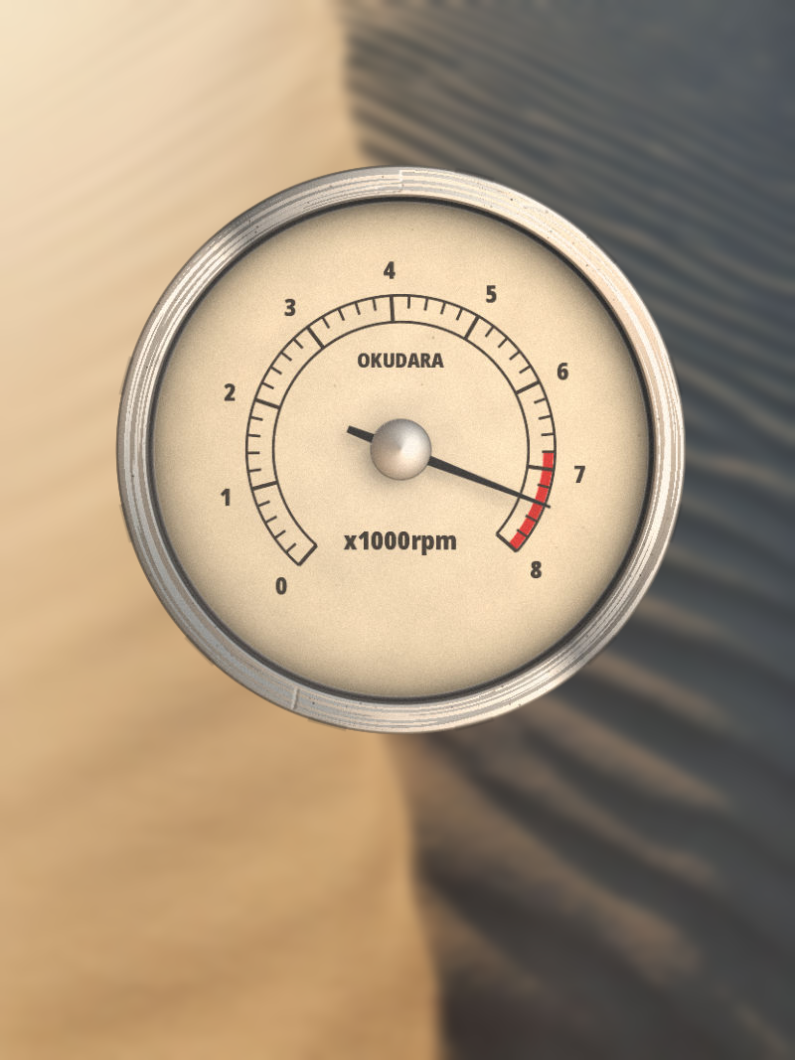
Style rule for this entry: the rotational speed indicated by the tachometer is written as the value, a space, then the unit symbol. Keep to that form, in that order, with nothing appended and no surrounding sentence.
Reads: 7400 rpm
